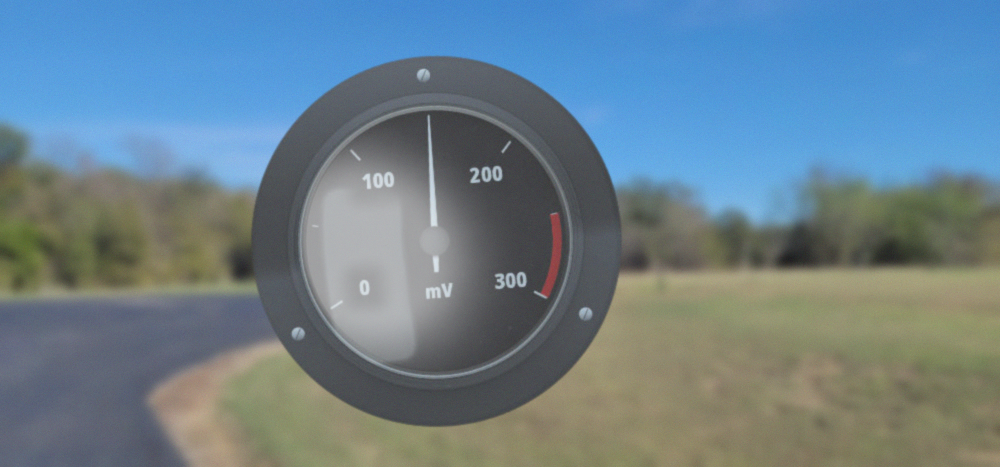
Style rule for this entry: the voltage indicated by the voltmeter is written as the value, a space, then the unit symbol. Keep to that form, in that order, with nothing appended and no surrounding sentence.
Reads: 150 mV
